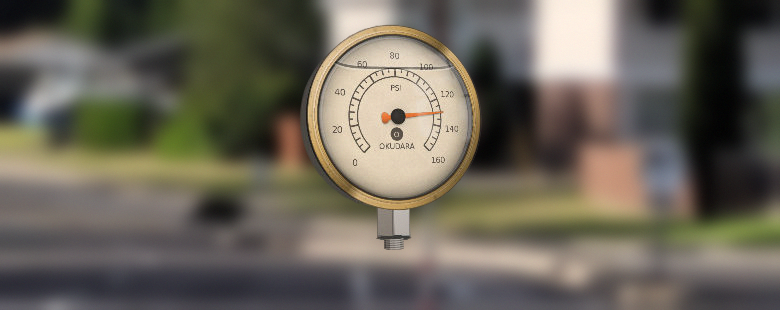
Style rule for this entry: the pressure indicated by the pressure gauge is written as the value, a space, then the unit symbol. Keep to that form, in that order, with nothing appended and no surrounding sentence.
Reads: 130 psi
